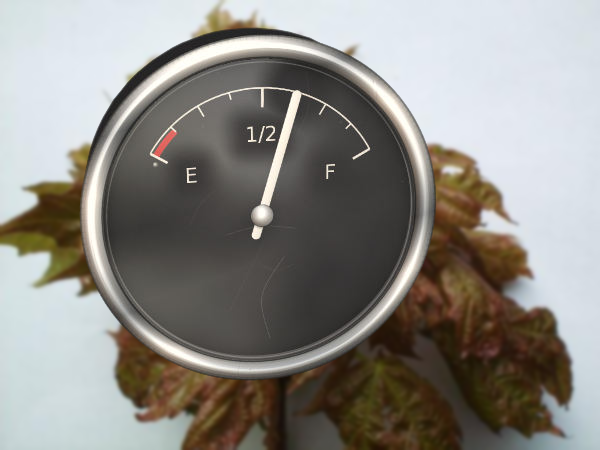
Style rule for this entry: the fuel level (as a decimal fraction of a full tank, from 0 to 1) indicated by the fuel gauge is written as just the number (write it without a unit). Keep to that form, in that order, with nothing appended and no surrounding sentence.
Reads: 0.625
